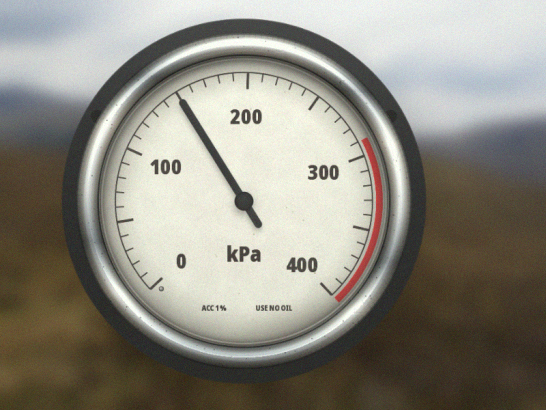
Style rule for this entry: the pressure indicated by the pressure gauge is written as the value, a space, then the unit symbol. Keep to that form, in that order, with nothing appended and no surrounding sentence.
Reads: 150 kPa
